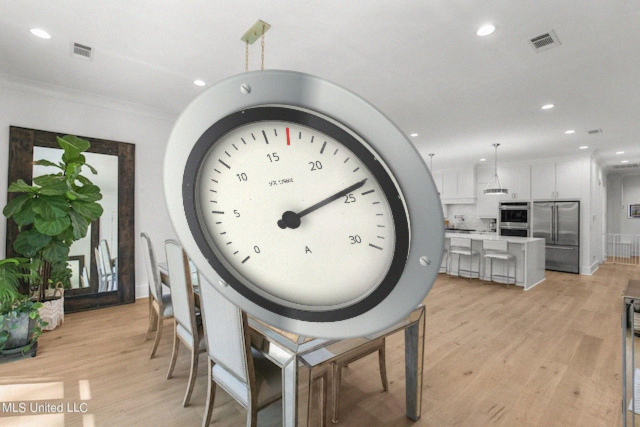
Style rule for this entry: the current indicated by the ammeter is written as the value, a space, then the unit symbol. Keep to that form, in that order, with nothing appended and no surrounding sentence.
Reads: 24 A
